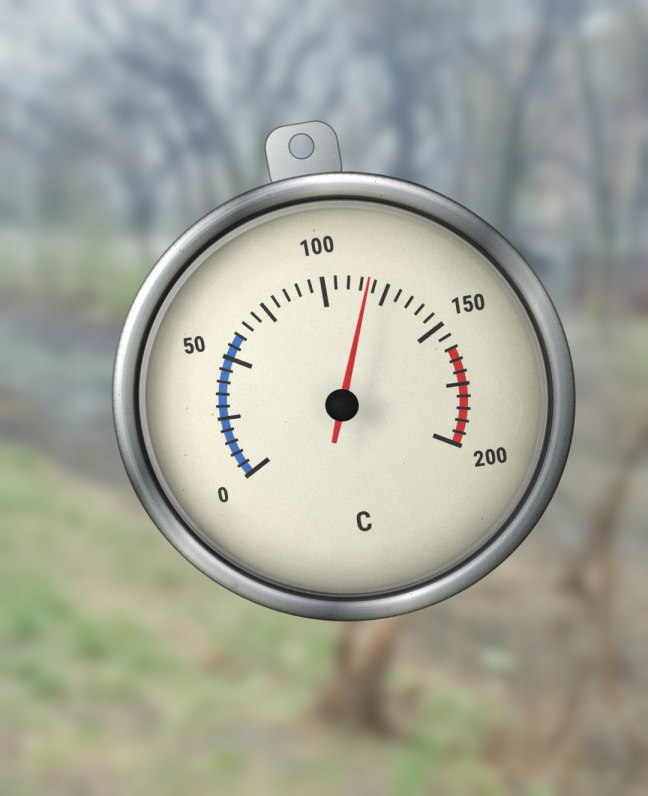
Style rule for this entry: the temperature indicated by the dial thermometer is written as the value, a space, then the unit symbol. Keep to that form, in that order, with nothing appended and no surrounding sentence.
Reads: 117.5 °C
